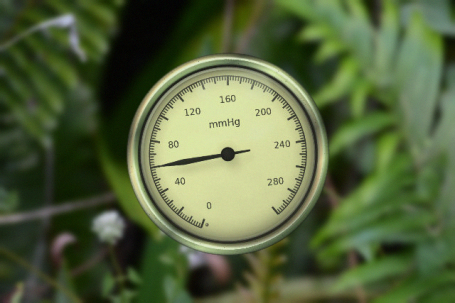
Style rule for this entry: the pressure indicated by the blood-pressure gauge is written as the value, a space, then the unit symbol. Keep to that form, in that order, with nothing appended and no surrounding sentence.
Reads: 60 mmHg
